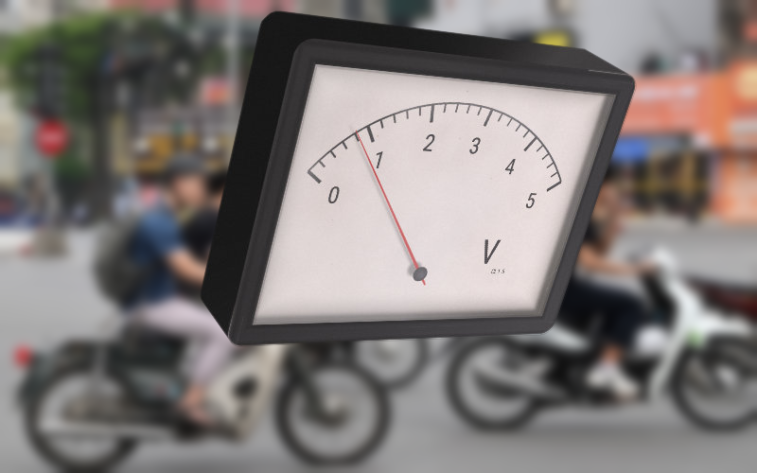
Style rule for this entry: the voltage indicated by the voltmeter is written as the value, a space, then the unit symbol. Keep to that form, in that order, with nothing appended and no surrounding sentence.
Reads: 0.8 V
